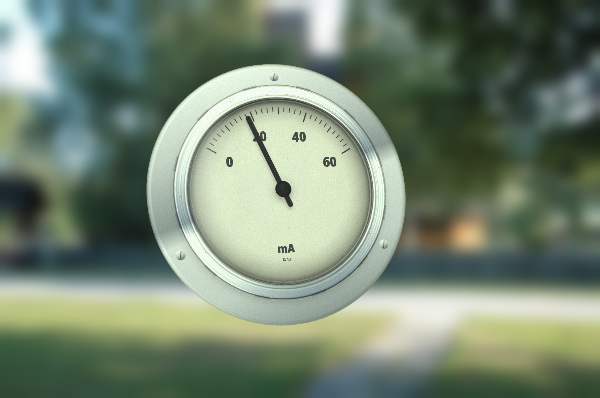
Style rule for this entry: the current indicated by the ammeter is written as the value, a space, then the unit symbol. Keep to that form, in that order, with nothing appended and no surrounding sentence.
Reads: 18 mA
